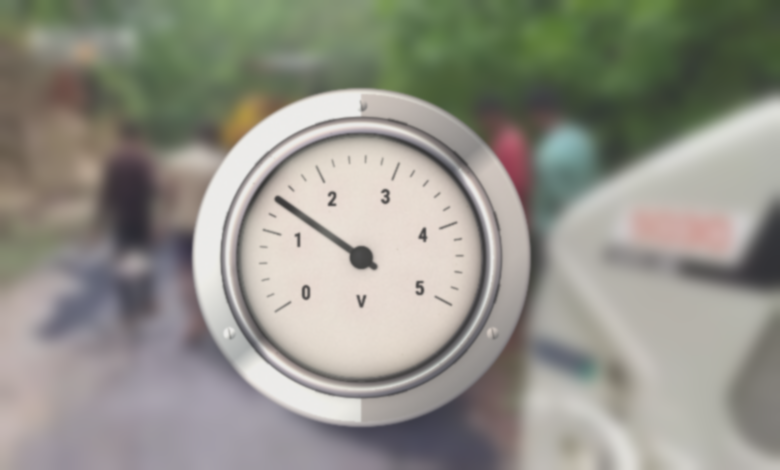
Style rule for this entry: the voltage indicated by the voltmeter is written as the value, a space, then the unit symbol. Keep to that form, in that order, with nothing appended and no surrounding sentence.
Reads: 1.4 V
